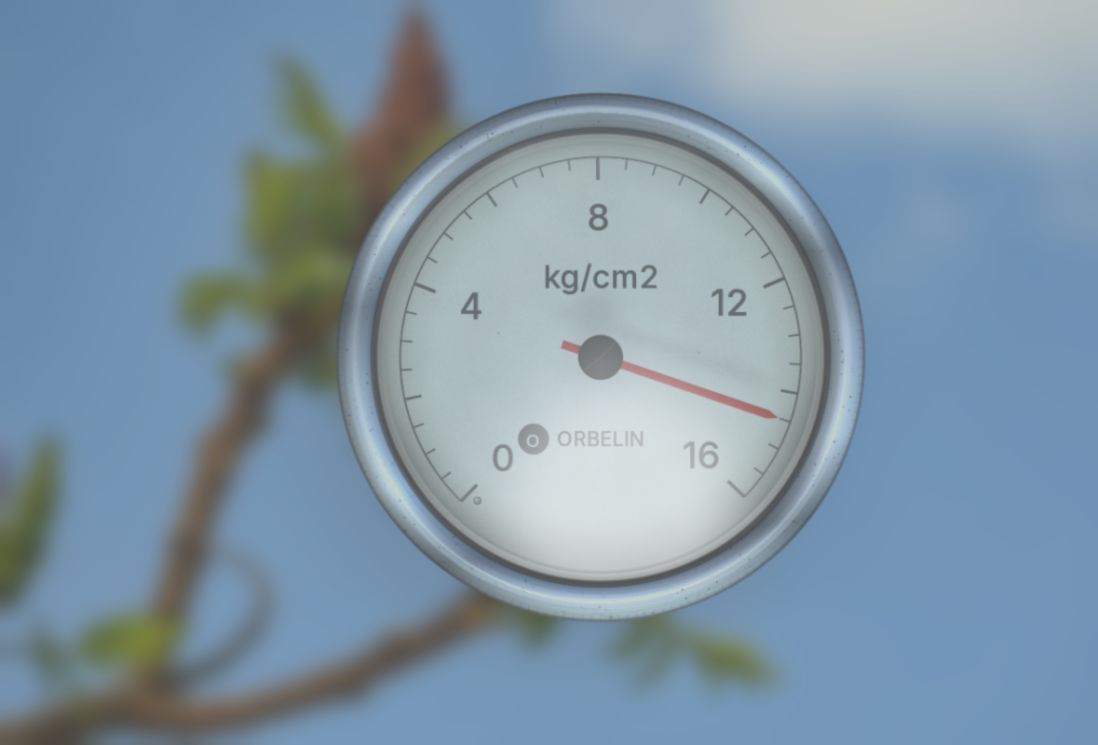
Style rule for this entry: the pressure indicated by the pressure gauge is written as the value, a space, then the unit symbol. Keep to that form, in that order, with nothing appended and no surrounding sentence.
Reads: 14.5 kg/cm²
